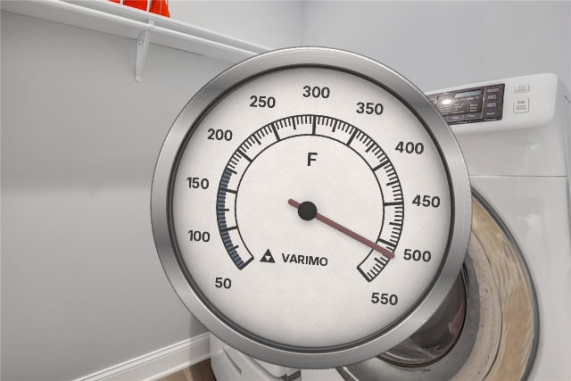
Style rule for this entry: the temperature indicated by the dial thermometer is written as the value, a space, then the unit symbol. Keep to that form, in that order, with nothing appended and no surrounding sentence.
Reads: 510 °F
